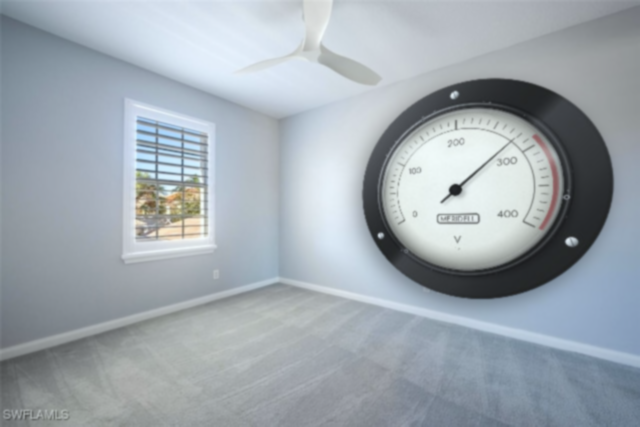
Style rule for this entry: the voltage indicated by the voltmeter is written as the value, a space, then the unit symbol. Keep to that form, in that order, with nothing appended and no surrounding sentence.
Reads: 280 V
